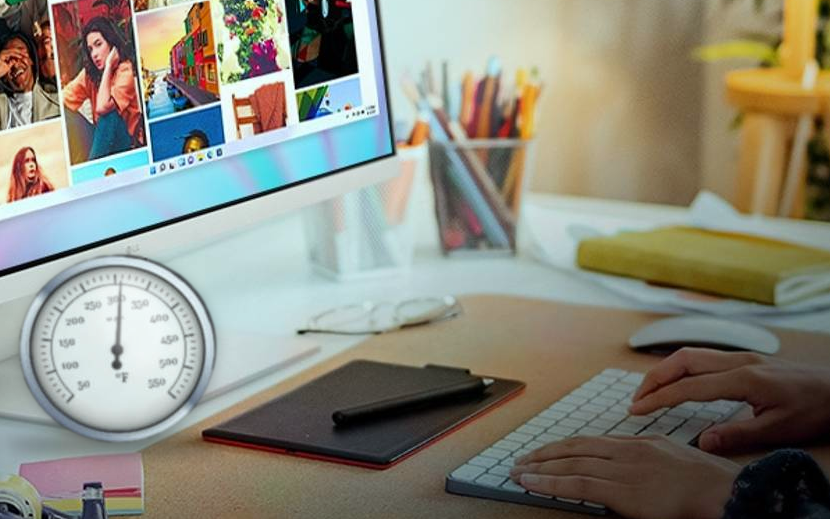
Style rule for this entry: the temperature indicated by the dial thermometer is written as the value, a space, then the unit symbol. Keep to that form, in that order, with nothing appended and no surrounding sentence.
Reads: 310 °F
